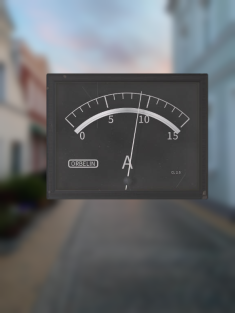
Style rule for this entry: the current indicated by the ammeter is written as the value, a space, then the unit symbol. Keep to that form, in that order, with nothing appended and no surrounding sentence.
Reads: 9 A
